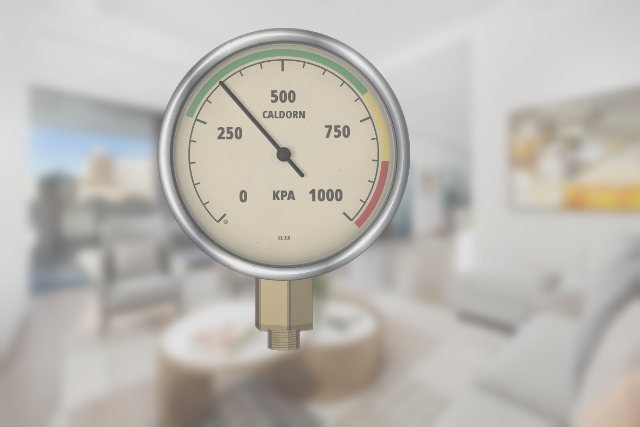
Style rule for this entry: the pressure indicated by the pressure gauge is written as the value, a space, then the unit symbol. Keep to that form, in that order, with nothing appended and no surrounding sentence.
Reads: 350 kPa
